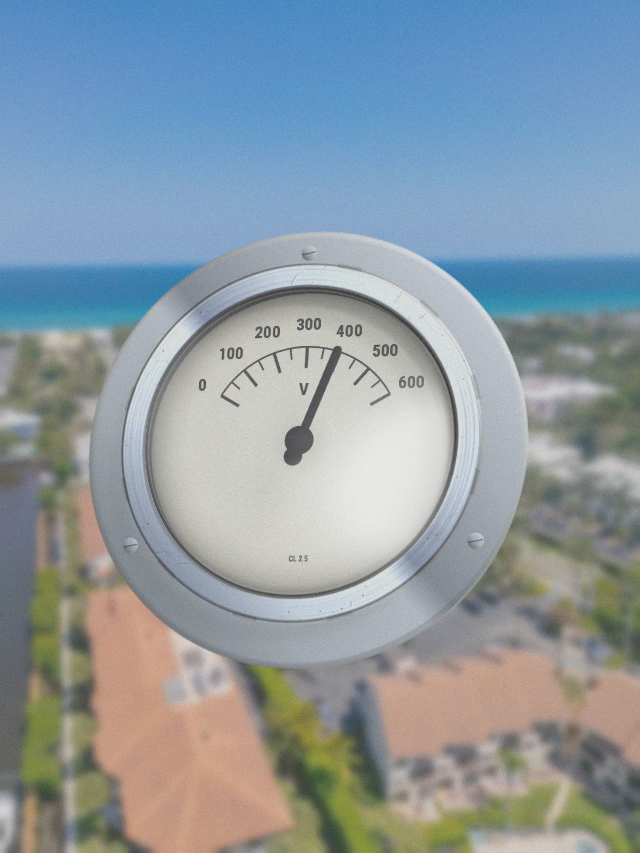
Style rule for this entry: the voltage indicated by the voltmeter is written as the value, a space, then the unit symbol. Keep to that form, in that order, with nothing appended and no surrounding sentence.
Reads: 400 V
